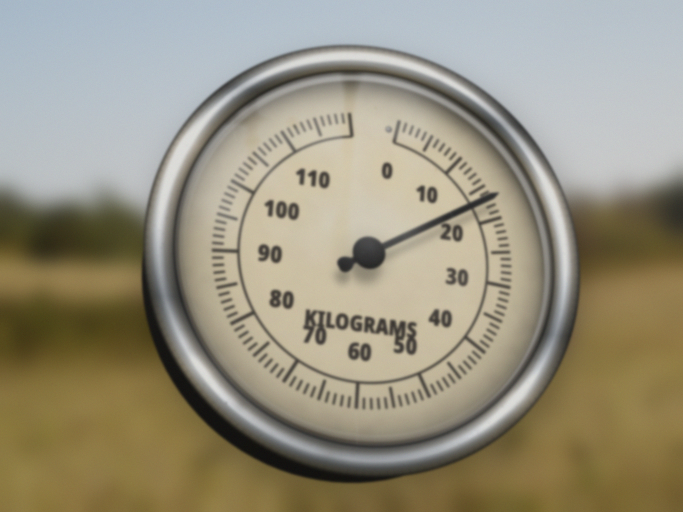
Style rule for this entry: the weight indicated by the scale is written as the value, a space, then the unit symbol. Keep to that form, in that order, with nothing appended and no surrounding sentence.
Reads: 17 kg
